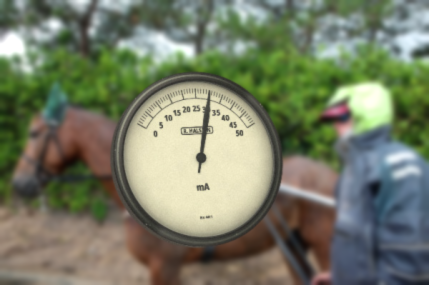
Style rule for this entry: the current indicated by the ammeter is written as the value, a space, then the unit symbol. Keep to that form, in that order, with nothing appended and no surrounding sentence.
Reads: 30 mA
